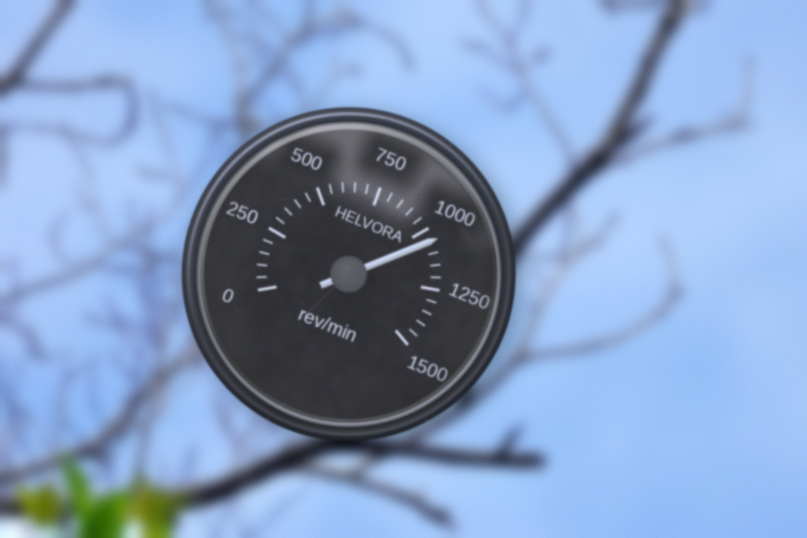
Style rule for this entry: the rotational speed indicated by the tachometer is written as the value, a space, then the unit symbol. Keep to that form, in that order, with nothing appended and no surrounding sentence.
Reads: 1050 rpm
